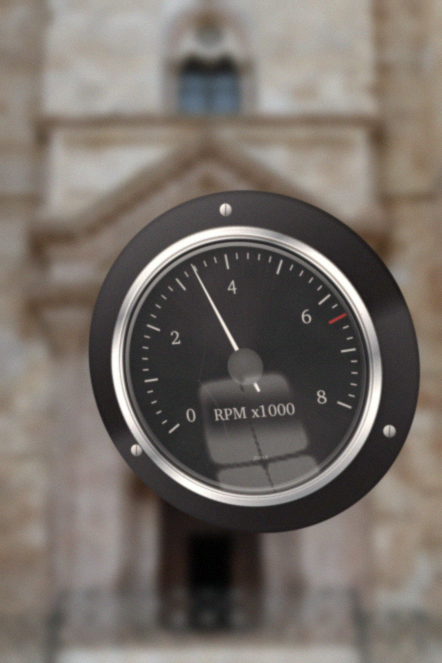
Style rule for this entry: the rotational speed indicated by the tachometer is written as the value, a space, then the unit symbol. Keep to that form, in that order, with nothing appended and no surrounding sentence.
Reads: 3400 rpm
